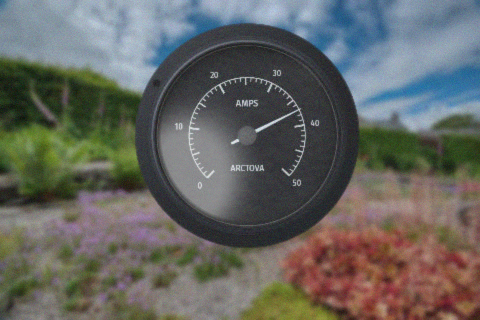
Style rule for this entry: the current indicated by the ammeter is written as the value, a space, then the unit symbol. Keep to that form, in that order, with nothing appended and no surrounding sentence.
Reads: 37 A
